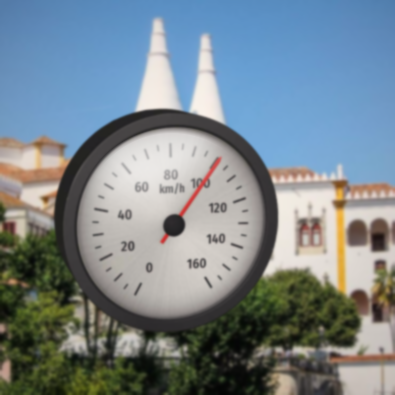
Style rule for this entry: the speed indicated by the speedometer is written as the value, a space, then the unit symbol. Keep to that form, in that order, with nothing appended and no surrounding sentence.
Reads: 100 km/h
